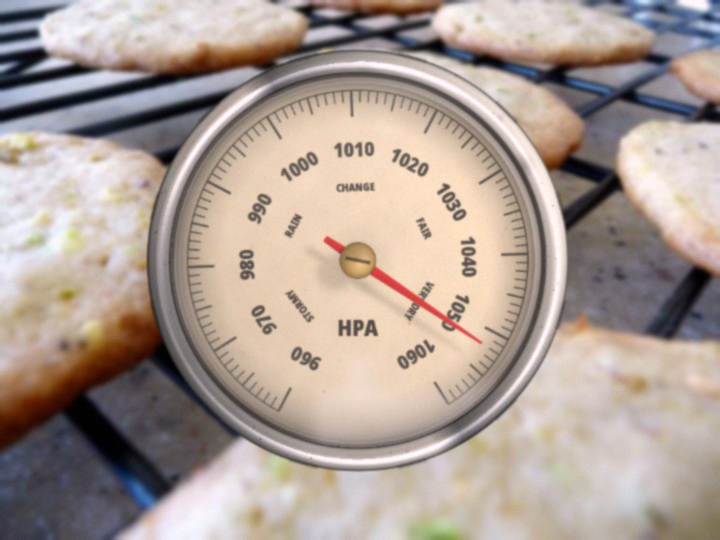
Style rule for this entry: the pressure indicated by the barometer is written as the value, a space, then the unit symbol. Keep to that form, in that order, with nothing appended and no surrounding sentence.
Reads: 1052 hPa
